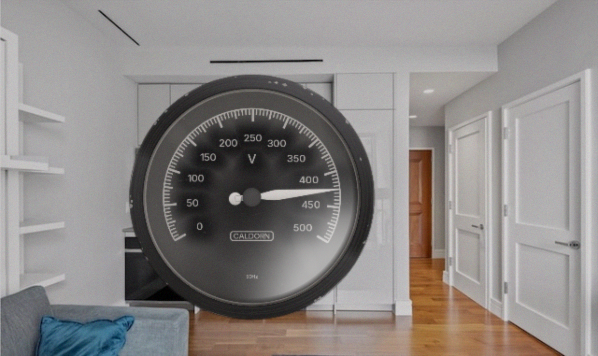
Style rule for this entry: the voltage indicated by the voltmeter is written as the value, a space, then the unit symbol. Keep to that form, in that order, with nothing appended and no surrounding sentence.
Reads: 425 V
